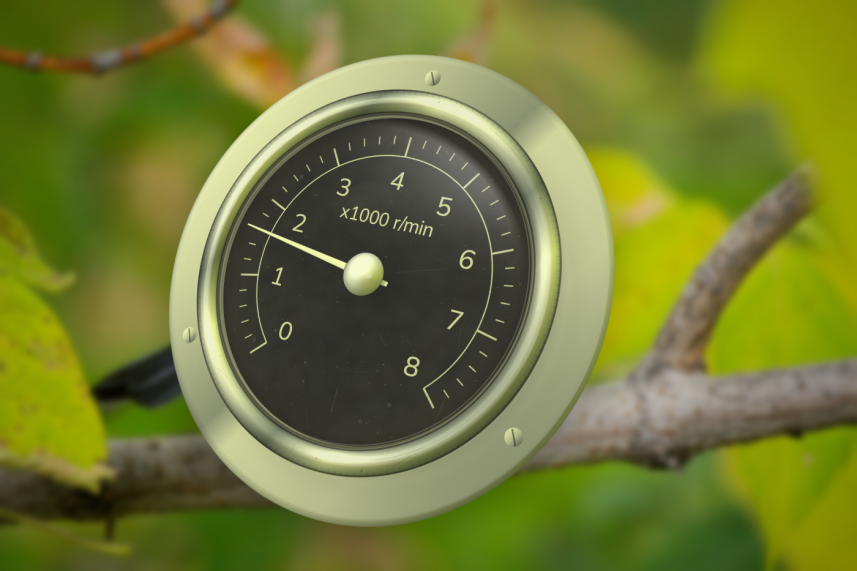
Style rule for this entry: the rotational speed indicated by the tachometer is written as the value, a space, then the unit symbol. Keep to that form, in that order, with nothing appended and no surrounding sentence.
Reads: 1600 rpm
